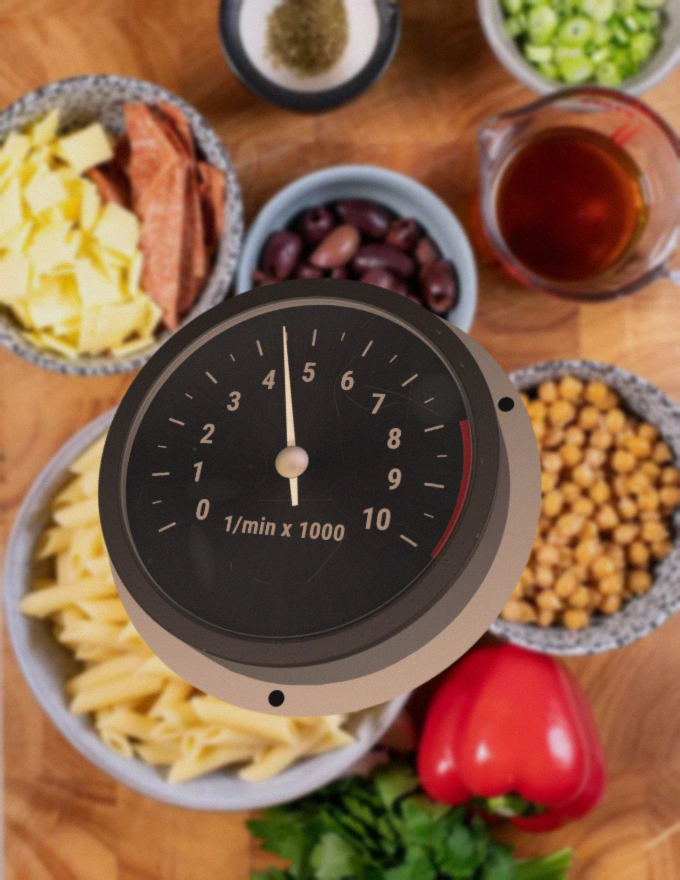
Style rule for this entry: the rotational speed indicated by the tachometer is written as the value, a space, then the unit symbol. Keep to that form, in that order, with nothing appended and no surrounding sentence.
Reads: 4500 rpm
